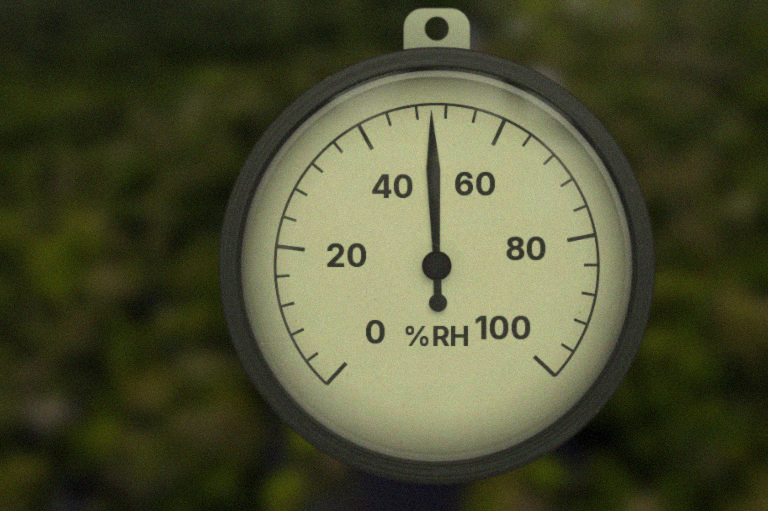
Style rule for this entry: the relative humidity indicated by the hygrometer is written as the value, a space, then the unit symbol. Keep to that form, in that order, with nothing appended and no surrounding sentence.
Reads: 50 %
